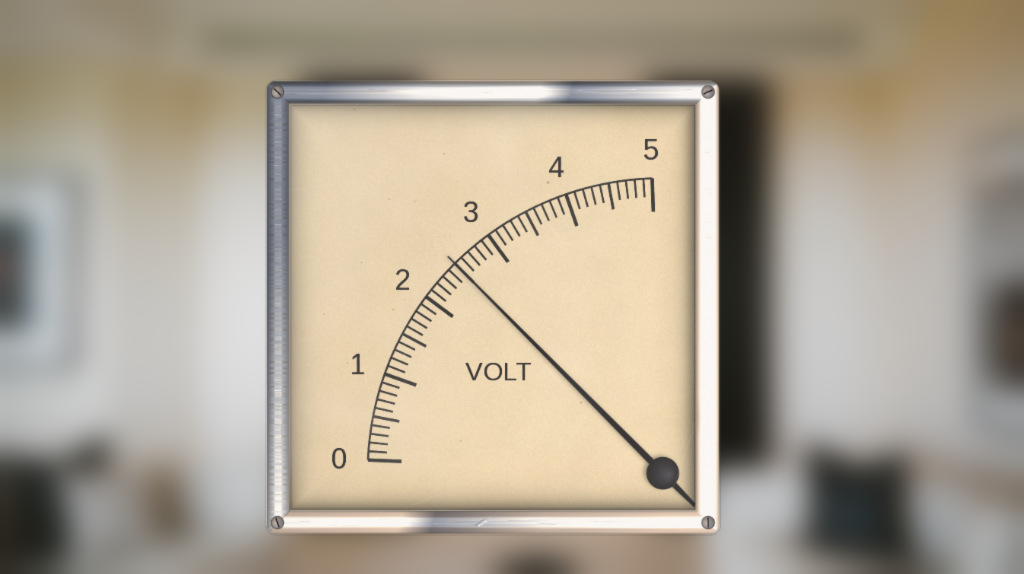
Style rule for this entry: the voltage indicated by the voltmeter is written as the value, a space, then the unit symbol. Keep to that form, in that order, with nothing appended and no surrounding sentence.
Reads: 2.5 V
